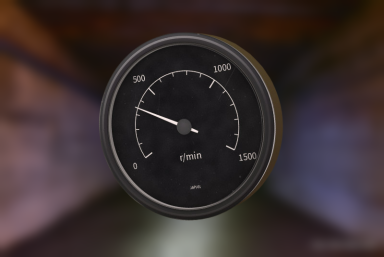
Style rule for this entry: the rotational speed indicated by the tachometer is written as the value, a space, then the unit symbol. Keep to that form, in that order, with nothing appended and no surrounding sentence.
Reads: 350 rpm
